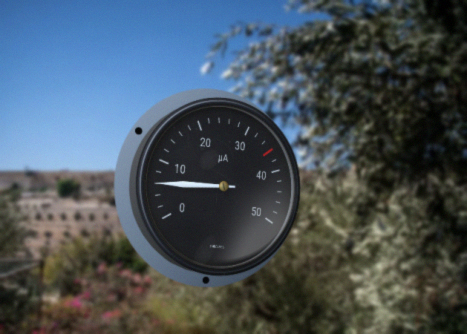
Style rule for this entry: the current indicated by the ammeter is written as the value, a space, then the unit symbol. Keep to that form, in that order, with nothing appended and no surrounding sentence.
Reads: 6 µA
